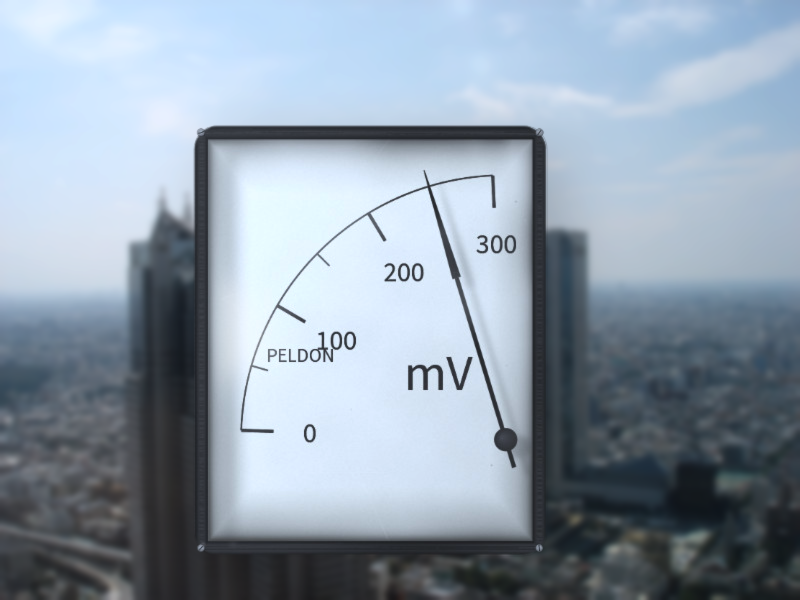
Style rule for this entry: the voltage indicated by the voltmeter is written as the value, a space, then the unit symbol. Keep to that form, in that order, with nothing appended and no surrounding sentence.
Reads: 250 mV
